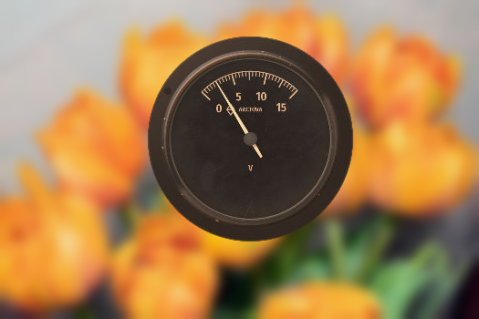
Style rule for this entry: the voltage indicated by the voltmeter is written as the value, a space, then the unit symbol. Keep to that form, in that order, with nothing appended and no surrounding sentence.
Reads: 2.5 V
